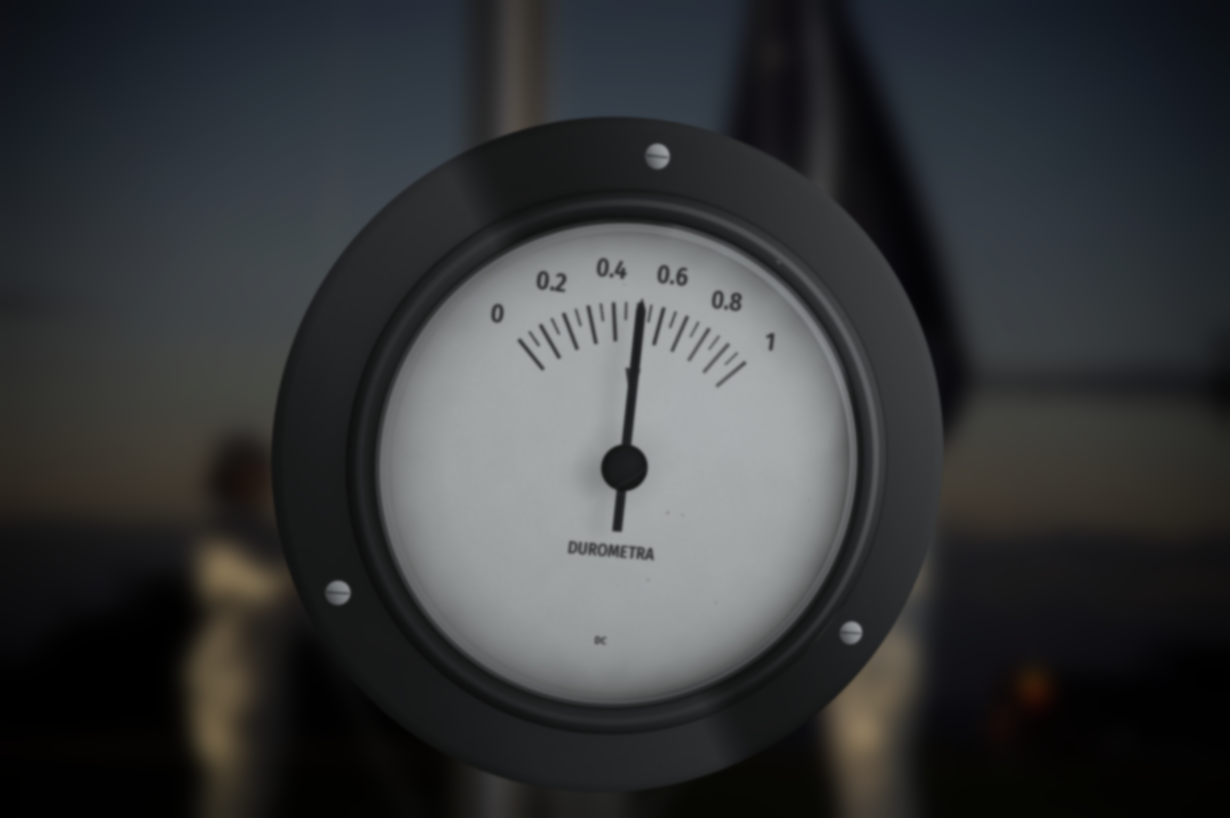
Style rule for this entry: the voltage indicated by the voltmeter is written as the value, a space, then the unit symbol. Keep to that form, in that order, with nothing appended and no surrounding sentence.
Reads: 0.5 V
